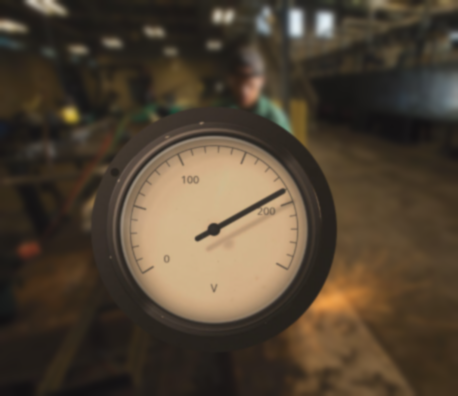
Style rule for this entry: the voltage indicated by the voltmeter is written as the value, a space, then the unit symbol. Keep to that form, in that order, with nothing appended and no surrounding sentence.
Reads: 190 V
